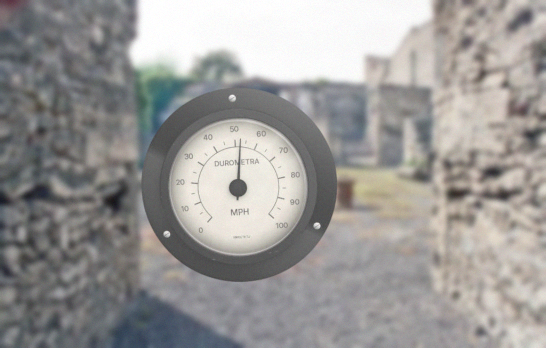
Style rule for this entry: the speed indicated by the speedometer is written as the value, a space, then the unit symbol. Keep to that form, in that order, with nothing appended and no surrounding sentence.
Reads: 52.5 mph
